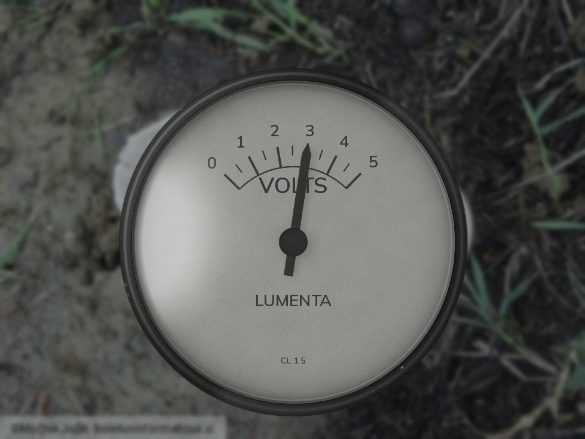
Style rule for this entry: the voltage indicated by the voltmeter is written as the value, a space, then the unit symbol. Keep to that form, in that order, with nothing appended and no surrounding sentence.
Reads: 3 V
